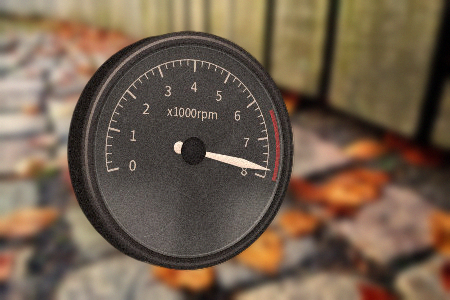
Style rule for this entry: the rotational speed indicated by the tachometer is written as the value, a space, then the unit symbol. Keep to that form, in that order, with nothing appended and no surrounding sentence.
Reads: 7800 rpm
